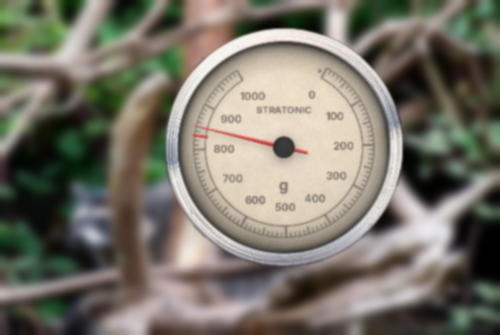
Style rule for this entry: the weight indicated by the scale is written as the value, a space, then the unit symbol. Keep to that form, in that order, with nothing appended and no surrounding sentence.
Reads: 850 g
